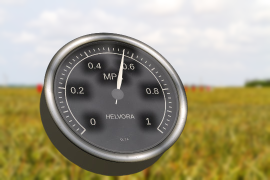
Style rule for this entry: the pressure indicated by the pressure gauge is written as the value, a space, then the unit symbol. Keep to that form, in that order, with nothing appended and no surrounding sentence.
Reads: 0.56 MPa
